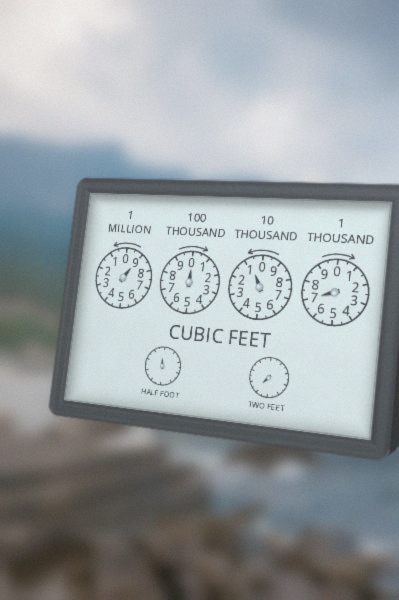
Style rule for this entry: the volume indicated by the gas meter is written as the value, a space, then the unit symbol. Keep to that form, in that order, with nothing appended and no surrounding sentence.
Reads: 900700 ft³
